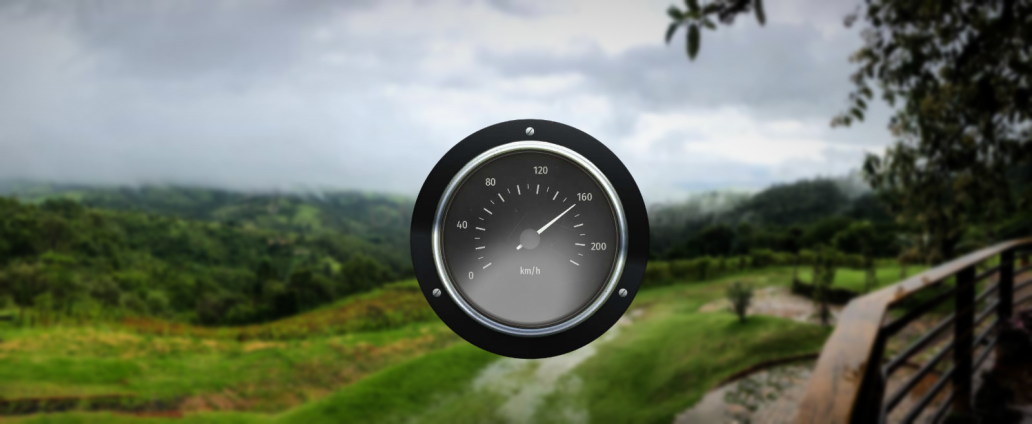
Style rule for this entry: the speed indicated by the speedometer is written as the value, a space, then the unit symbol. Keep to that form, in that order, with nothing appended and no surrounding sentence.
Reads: 160 km/h
